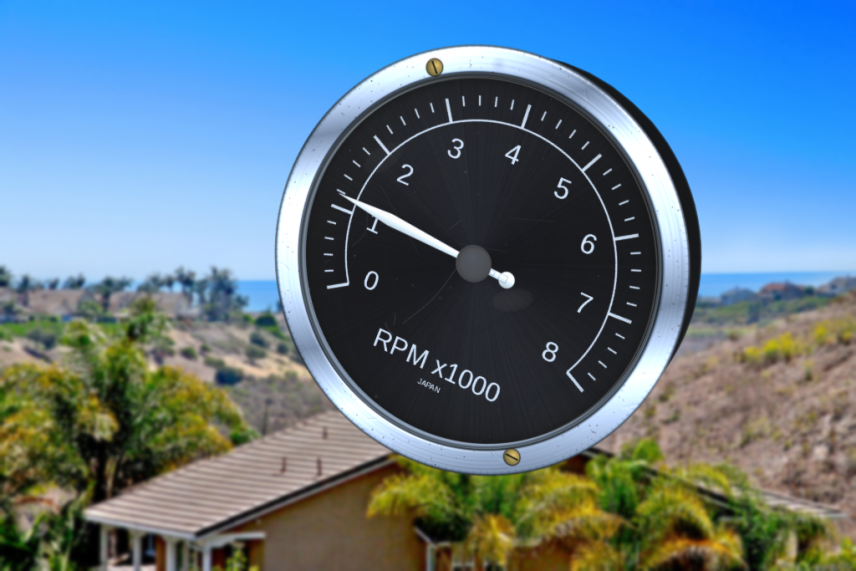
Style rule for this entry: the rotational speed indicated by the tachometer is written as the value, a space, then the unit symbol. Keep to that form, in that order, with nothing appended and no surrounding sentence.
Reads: 1200 rpm
